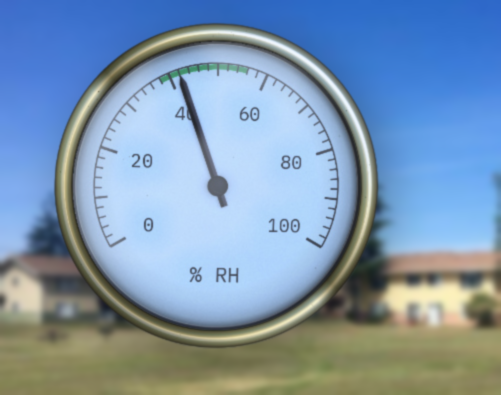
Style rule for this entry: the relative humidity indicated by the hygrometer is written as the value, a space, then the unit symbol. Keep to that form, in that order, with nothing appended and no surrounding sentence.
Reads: 42 %
